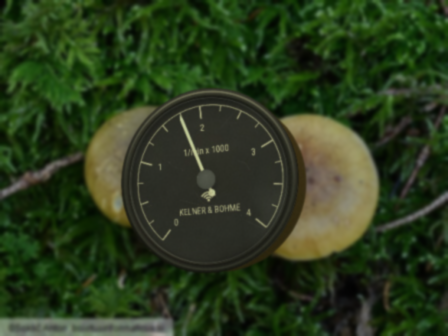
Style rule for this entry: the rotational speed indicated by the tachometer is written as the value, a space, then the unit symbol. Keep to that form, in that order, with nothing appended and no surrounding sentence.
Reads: 1750 rpm
